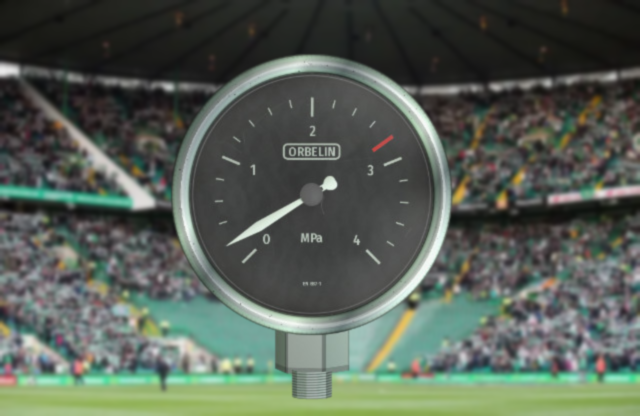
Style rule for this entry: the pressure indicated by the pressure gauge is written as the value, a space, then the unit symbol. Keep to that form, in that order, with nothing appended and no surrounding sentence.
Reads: 0.2 MPa
